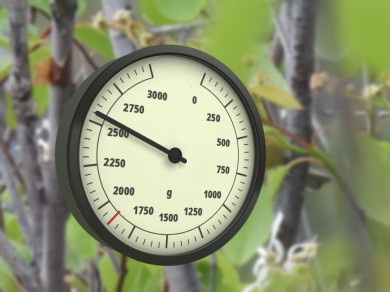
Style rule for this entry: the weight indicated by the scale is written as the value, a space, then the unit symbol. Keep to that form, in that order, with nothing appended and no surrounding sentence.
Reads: 2550 g
